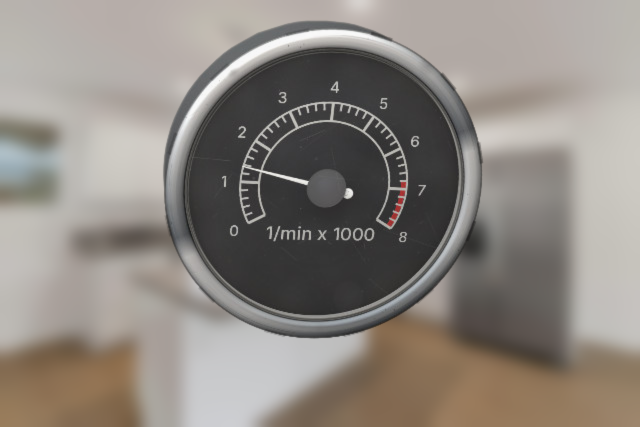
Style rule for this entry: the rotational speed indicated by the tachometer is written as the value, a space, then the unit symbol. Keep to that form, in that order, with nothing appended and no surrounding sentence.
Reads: 1400 rpm
